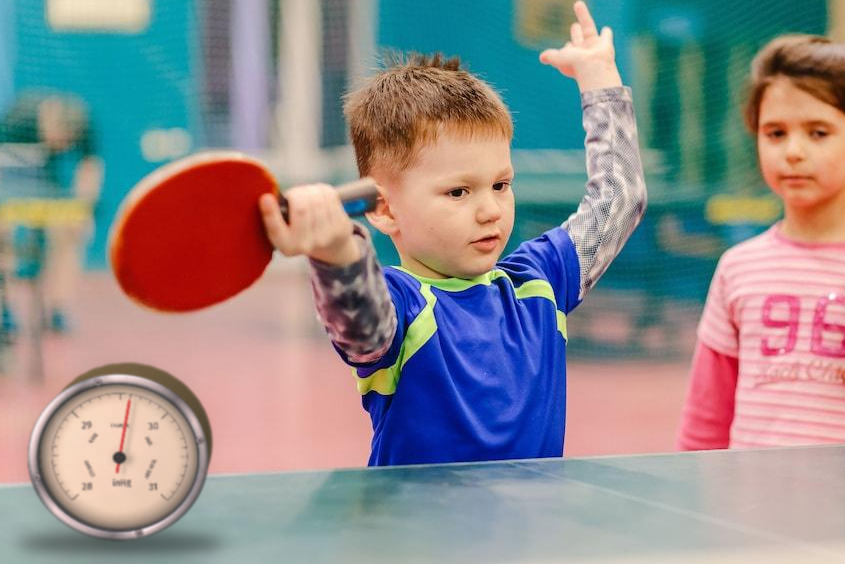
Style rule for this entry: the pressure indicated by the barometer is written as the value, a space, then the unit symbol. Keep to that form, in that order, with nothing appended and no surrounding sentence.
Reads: 29.6 inHg
